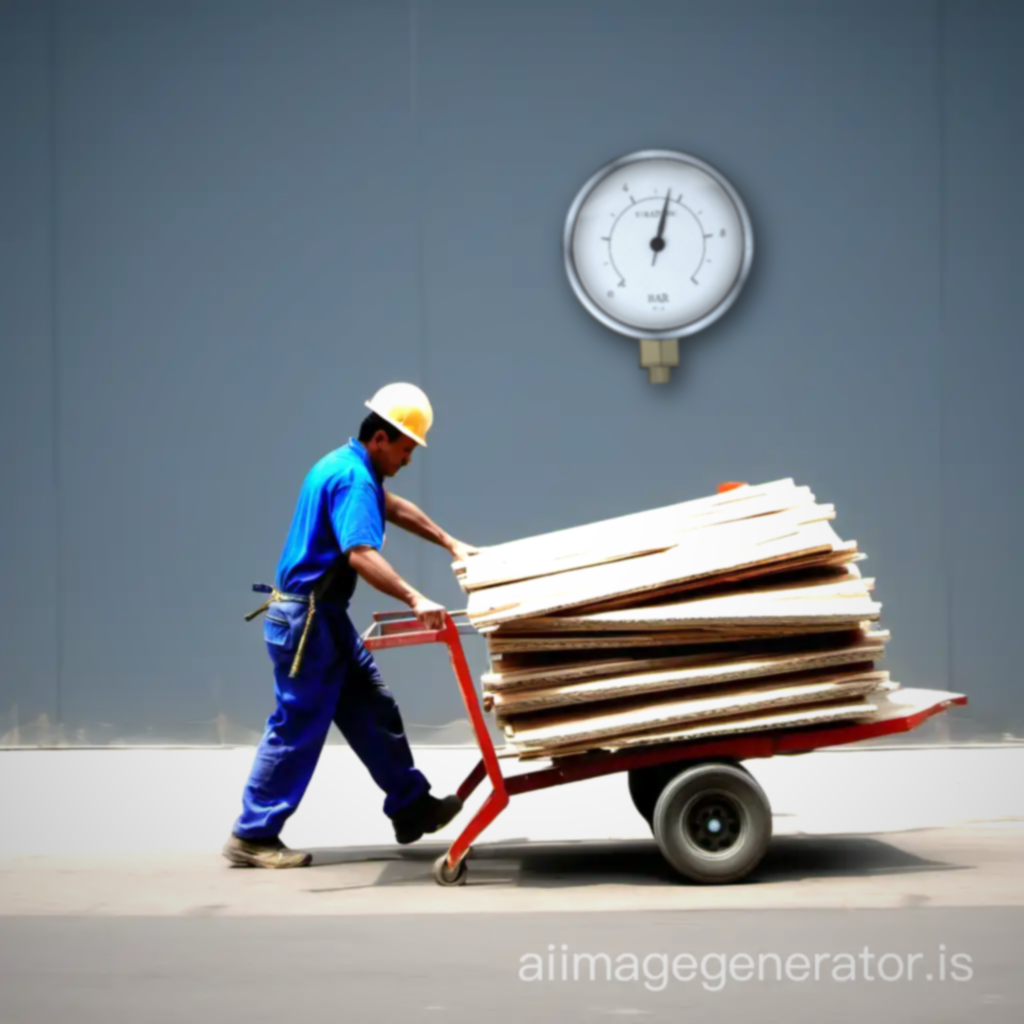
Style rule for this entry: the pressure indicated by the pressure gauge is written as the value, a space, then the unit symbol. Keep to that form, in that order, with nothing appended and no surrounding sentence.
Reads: 5.5 bar
